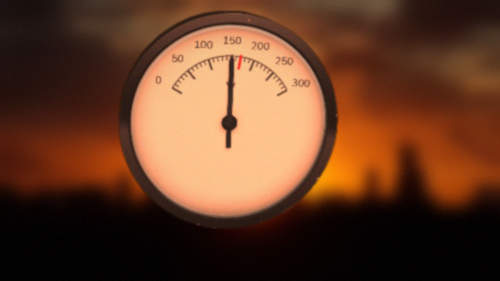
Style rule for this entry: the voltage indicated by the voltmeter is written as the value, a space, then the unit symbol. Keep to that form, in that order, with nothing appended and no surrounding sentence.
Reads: 150 V
